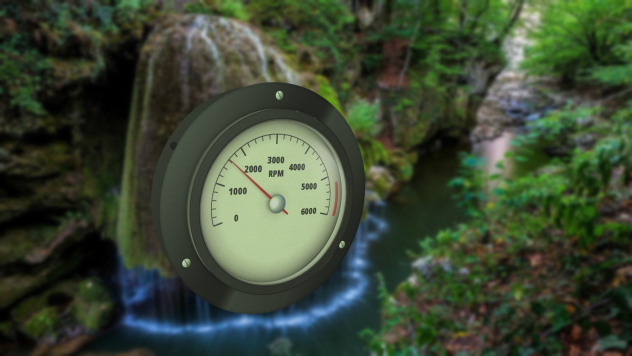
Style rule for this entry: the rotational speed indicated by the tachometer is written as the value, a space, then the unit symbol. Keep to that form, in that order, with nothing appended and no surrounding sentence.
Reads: 1600 rpm
